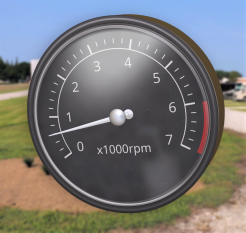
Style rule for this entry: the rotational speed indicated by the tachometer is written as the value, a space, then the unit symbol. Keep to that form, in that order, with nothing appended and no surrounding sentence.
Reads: 600 rpm
